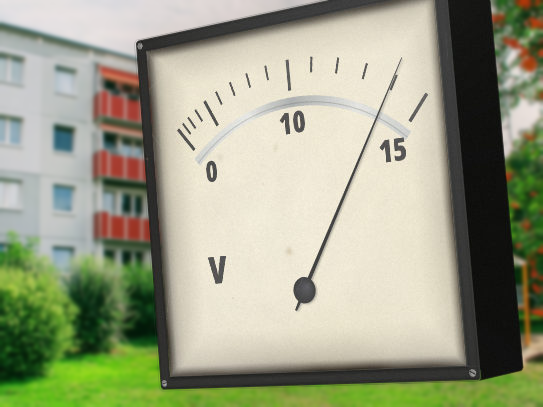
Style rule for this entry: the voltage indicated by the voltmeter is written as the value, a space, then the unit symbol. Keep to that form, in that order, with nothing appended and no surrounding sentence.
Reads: 14 V
